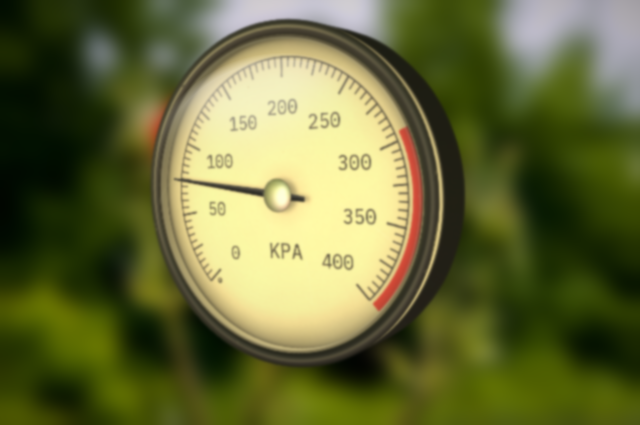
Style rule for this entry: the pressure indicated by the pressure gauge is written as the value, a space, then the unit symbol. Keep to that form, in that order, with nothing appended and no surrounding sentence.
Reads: 75 kPa
